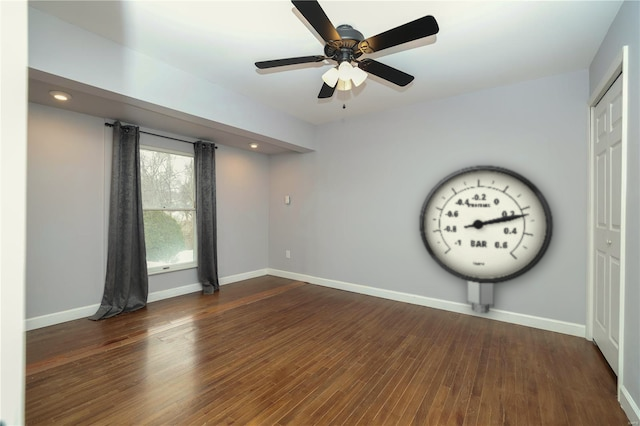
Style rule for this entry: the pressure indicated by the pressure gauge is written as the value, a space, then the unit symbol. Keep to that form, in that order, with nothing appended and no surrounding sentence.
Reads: 0.25 bar
